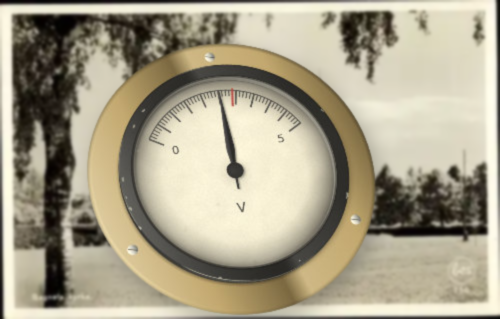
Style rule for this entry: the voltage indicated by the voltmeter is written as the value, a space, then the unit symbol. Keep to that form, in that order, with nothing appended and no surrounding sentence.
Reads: 2.5 V
